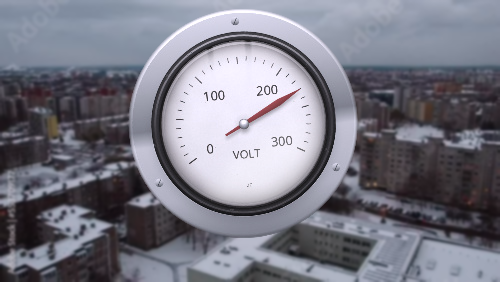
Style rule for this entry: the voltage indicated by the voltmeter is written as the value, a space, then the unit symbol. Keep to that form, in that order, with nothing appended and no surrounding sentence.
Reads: 230 V
